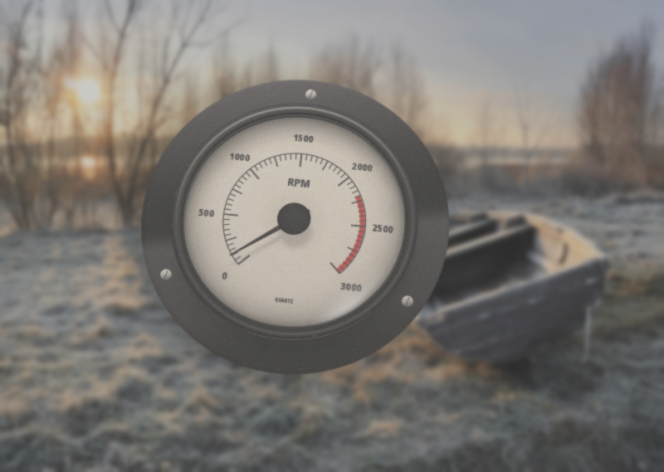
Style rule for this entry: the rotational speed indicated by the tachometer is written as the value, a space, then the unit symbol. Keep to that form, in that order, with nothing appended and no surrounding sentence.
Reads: 100 rpm
